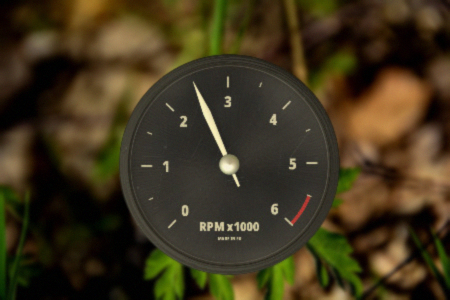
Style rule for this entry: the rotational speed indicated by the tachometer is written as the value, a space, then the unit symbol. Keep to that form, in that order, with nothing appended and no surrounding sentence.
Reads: 2500 rpm
